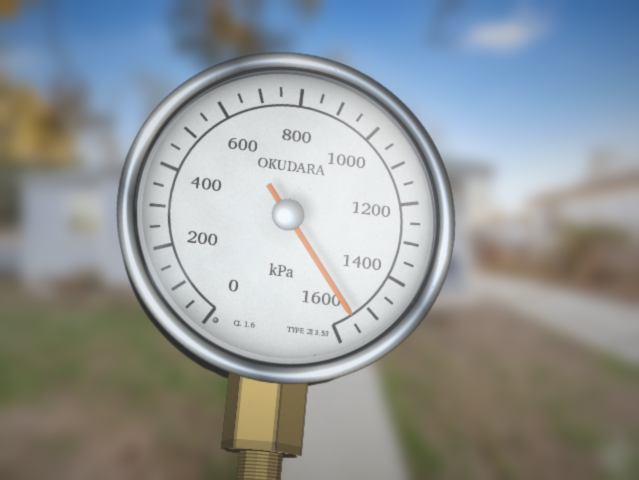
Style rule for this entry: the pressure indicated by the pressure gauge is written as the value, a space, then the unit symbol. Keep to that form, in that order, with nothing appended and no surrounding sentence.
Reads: 1550 kPa
